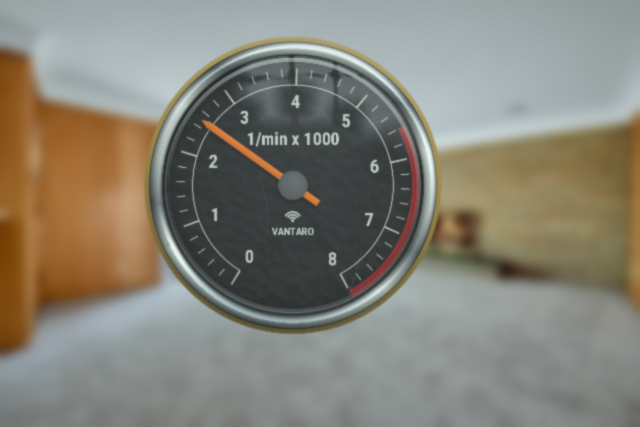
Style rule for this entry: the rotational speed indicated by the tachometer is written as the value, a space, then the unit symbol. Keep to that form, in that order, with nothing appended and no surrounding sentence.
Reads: 2500 rpm
